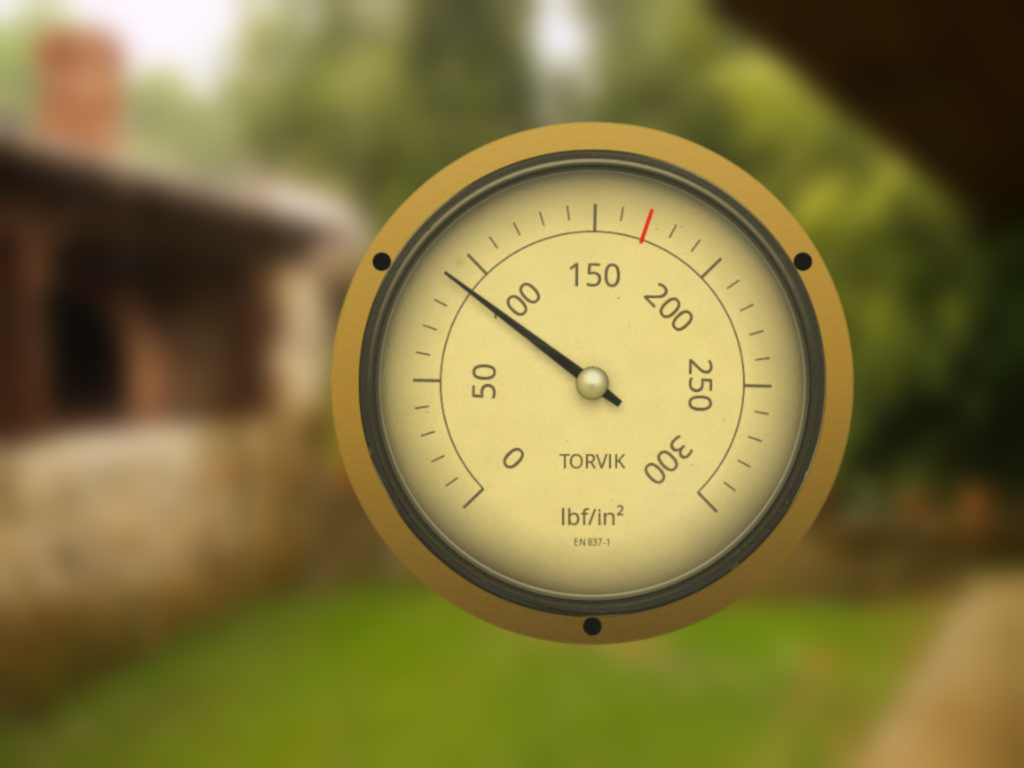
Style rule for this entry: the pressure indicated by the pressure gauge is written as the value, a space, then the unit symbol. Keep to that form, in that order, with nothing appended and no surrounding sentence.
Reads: 90 psi
